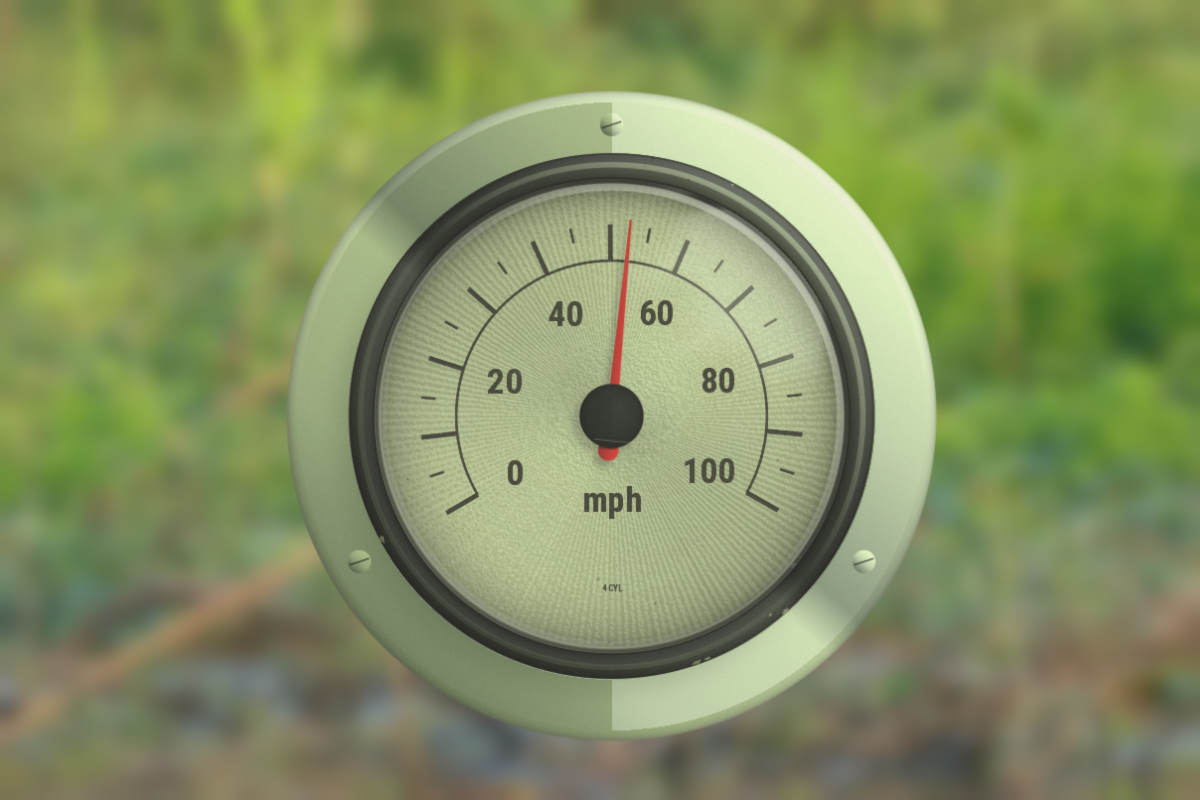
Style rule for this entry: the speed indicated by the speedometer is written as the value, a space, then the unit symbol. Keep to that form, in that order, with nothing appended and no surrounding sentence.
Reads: 52.5 mph
